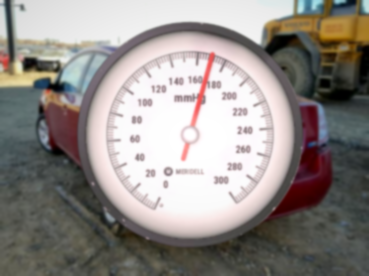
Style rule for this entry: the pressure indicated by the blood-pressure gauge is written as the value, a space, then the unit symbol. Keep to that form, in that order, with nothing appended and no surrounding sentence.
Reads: 170 mmHg
